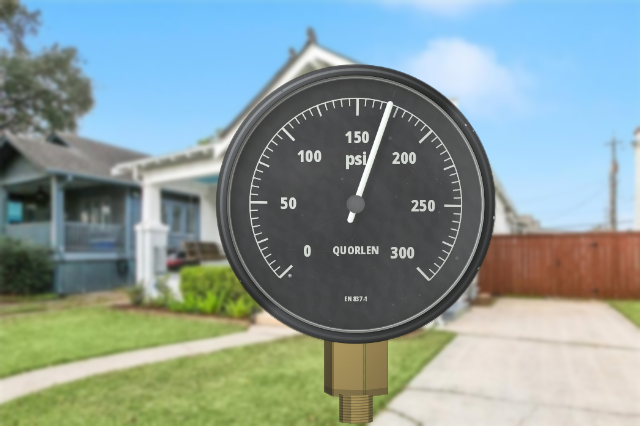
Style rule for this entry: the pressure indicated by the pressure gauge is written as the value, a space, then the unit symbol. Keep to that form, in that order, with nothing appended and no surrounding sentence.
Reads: 170 psi
